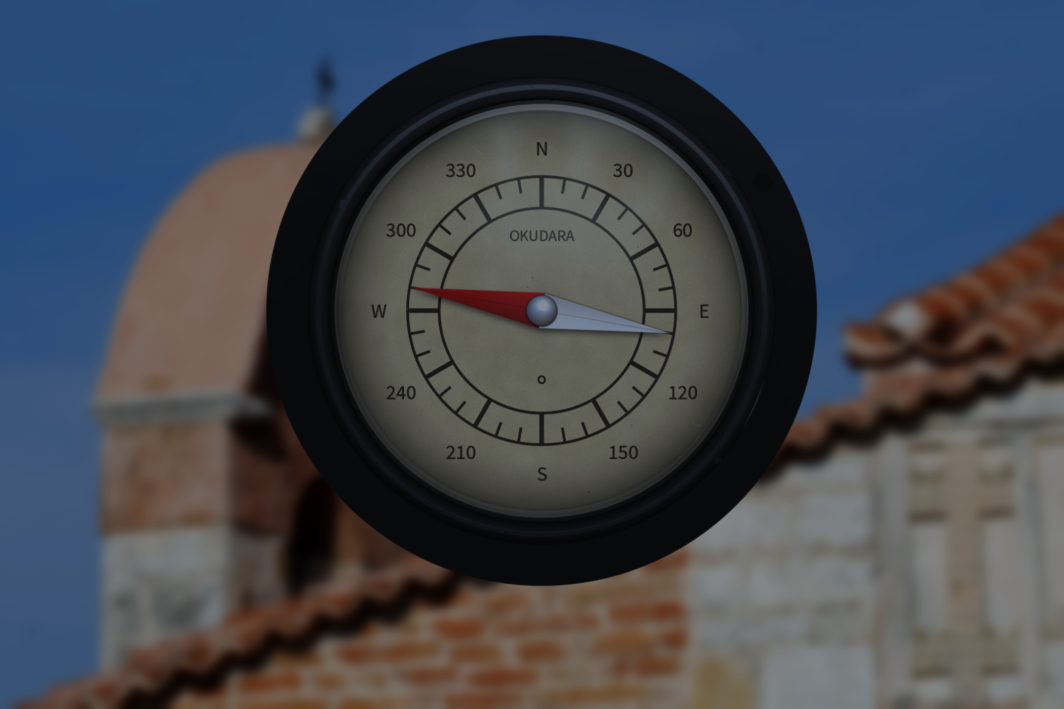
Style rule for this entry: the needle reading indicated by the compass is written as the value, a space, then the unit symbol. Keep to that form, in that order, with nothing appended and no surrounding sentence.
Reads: 280 °
